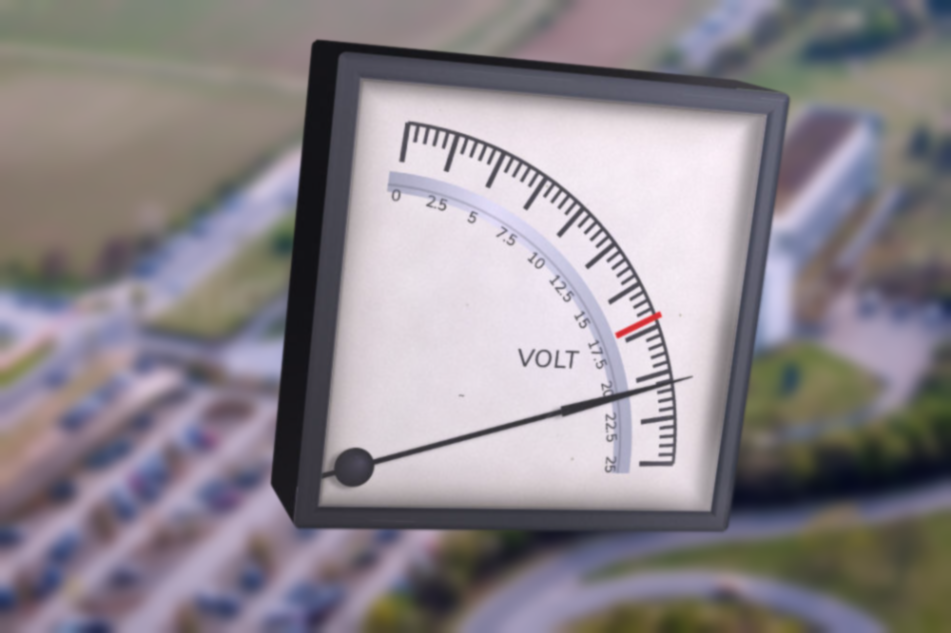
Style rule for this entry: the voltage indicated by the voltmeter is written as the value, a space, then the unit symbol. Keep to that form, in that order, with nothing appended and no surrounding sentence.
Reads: 20.5 V
